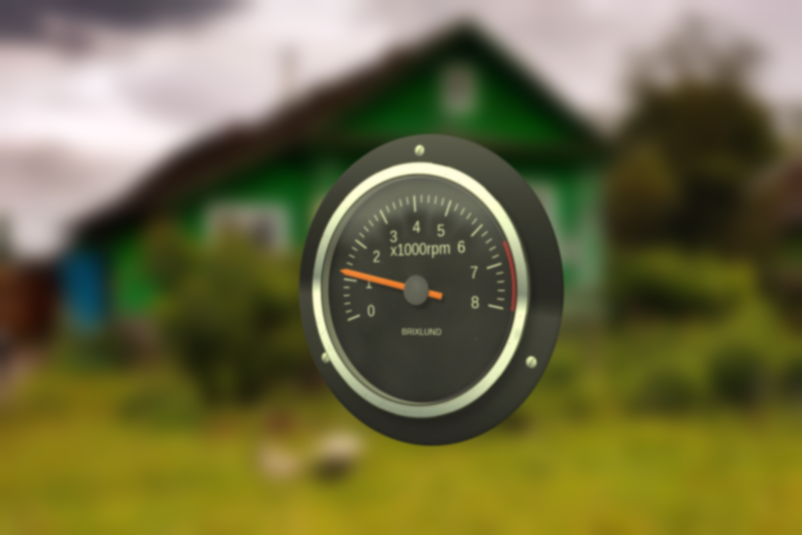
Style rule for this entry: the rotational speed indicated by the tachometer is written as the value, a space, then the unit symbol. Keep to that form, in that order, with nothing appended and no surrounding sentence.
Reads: 1200 rpm
